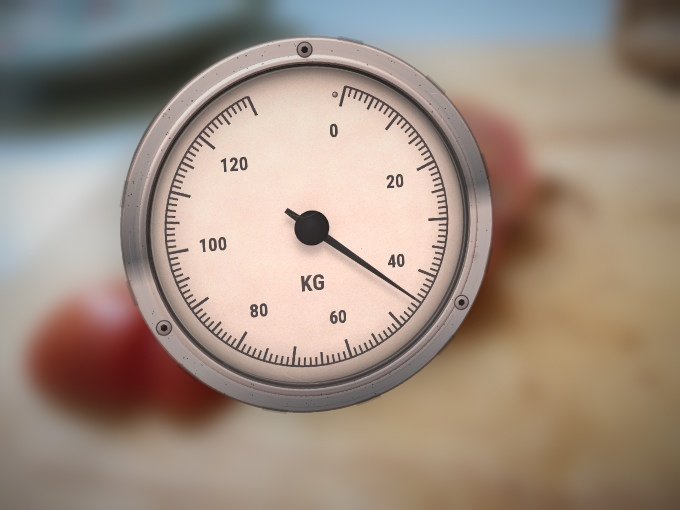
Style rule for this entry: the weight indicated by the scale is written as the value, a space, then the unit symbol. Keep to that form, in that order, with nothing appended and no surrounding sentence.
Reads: 45 kg
